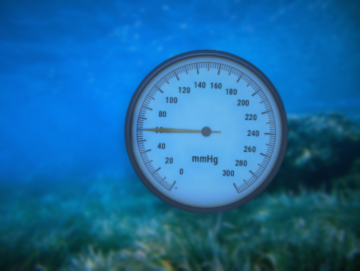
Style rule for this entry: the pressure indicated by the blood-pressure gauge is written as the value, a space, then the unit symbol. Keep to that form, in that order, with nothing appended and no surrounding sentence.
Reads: 60 mmHg
